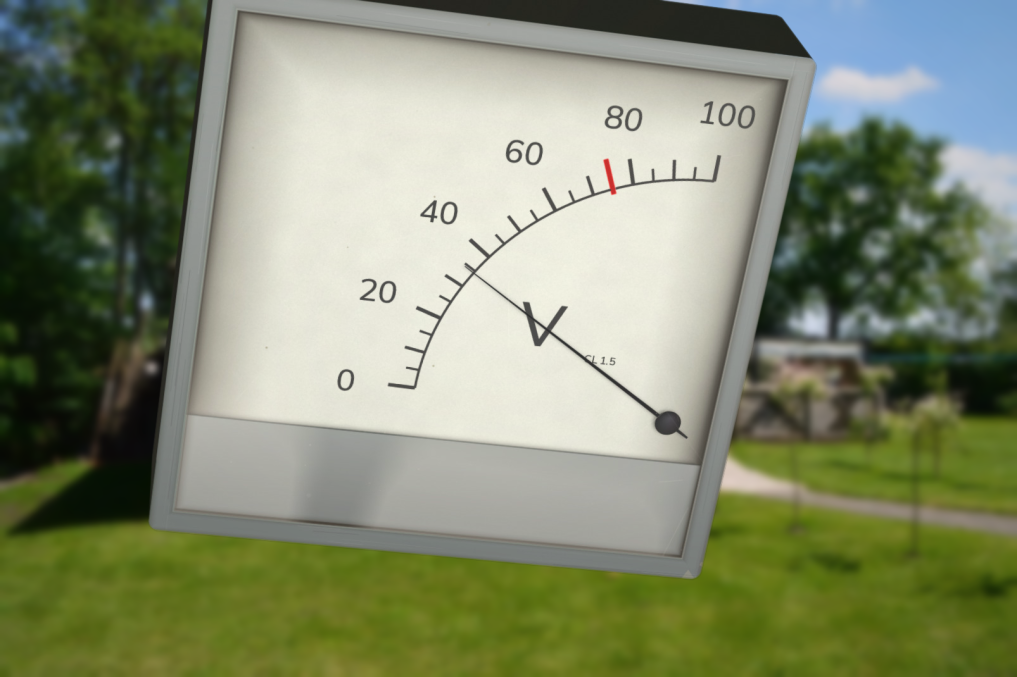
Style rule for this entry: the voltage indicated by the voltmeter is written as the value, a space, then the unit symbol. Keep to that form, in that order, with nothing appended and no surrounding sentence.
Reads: 35 V
